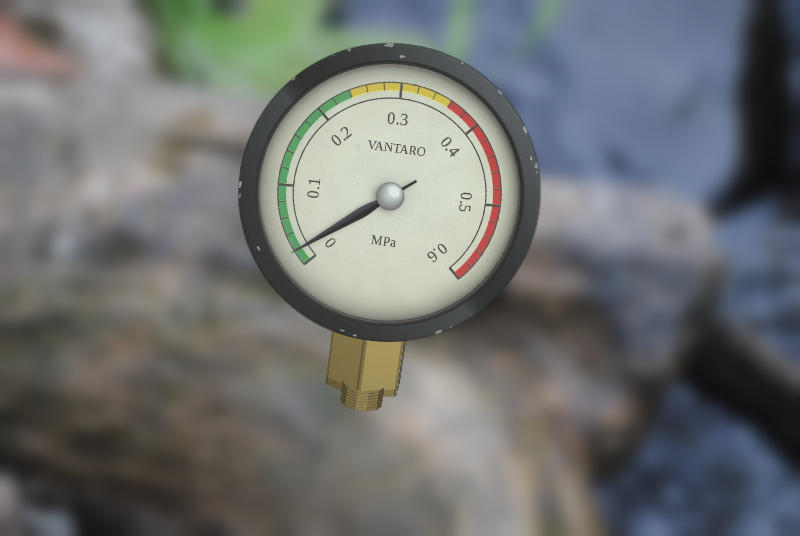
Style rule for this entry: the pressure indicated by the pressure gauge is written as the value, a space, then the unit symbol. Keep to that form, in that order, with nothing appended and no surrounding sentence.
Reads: 0.02 MPa
